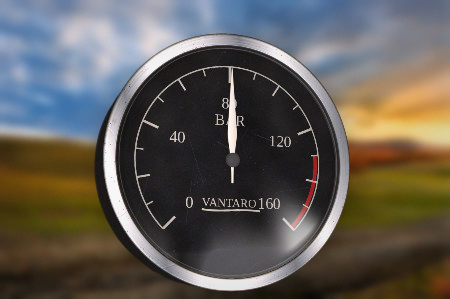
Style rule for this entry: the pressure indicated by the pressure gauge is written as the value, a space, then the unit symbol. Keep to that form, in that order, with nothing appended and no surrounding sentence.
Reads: 80 bar
